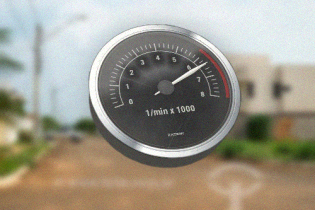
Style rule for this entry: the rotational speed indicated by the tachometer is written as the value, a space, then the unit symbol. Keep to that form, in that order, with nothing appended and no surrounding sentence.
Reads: 6400 rpm
